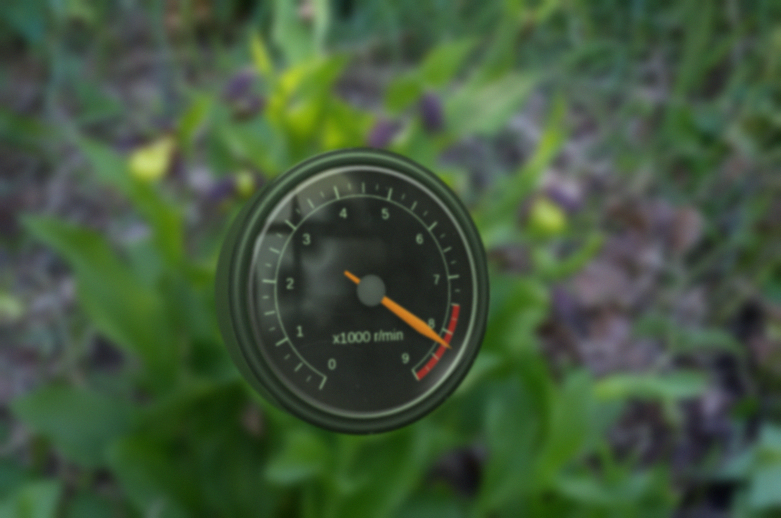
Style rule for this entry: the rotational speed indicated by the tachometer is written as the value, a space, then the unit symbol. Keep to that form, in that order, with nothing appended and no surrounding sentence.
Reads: 8250 rpm
